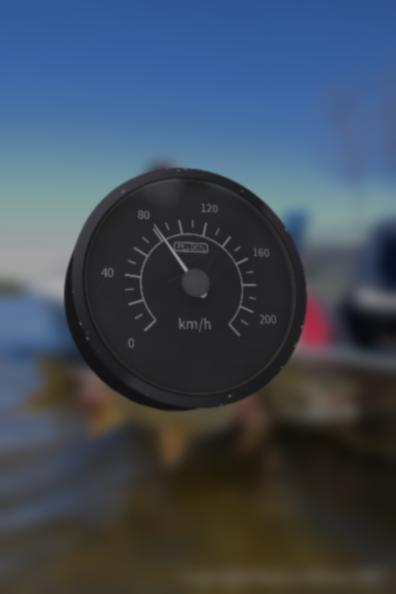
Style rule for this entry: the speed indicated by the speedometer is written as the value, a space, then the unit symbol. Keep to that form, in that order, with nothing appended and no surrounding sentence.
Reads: 80 km/h
